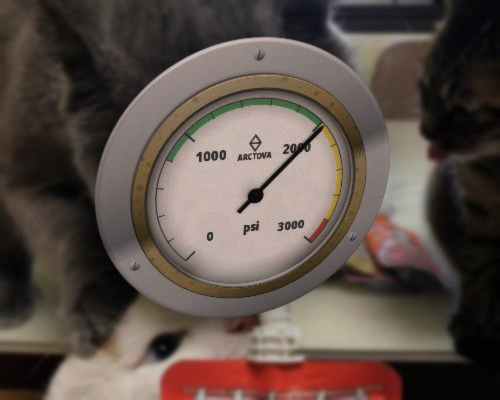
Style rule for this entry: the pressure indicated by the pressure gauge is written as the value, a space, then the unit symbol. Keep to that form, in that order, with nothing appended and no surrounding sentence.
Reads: 2000 psi
